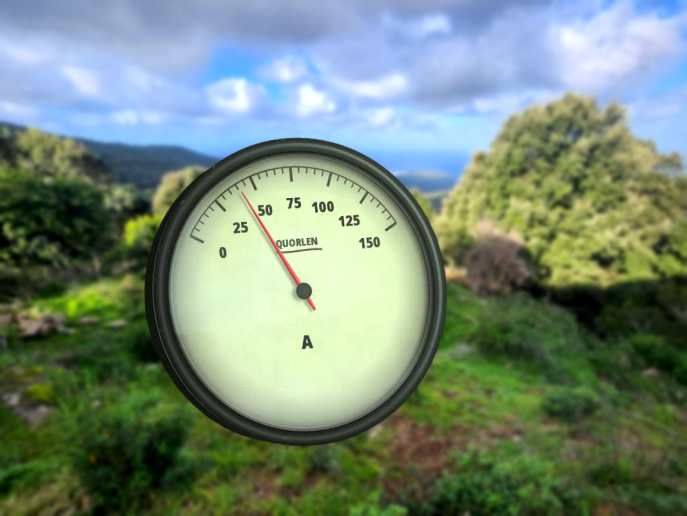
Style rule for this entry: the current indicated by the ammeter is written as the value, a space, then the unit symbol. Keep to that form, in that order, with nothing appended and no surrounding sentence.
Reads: 40 A
